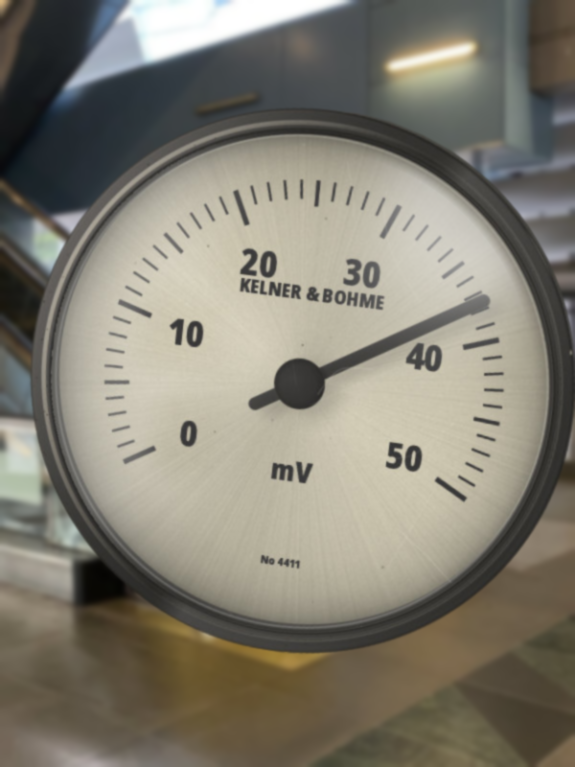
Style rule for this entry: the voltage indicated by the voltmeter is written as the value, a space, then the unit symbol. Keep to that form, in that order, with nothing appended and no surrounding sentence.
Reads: 37.5 mV
